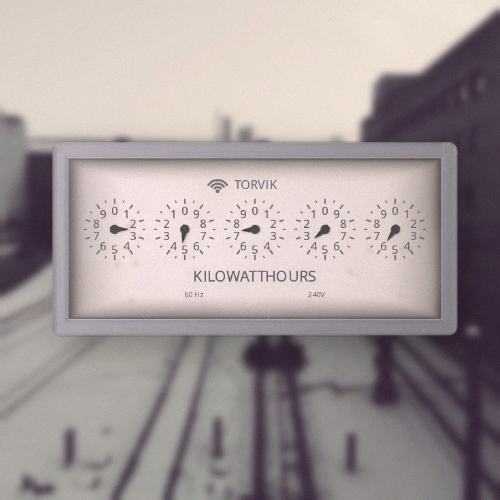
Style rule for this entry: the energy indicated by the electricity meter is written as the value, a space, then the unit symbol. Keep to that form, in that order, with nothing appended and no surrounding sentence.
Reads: 24736 kWh
